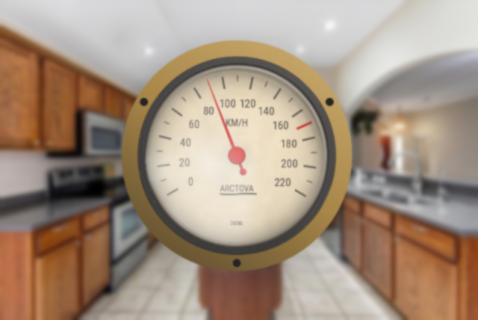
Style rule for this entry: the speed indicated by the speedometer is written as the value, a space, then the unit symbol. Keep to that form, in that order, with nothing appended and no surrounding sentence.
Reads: 90 km/h
